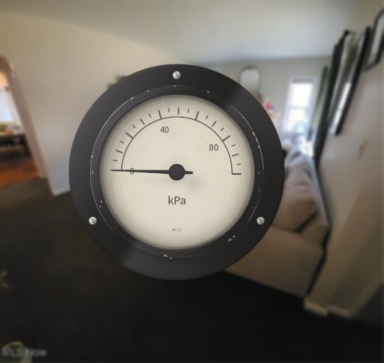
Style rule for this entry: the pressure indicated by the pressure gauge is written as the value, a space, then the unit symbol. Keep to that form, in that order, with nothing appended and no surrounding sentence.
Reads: 0 kPa
